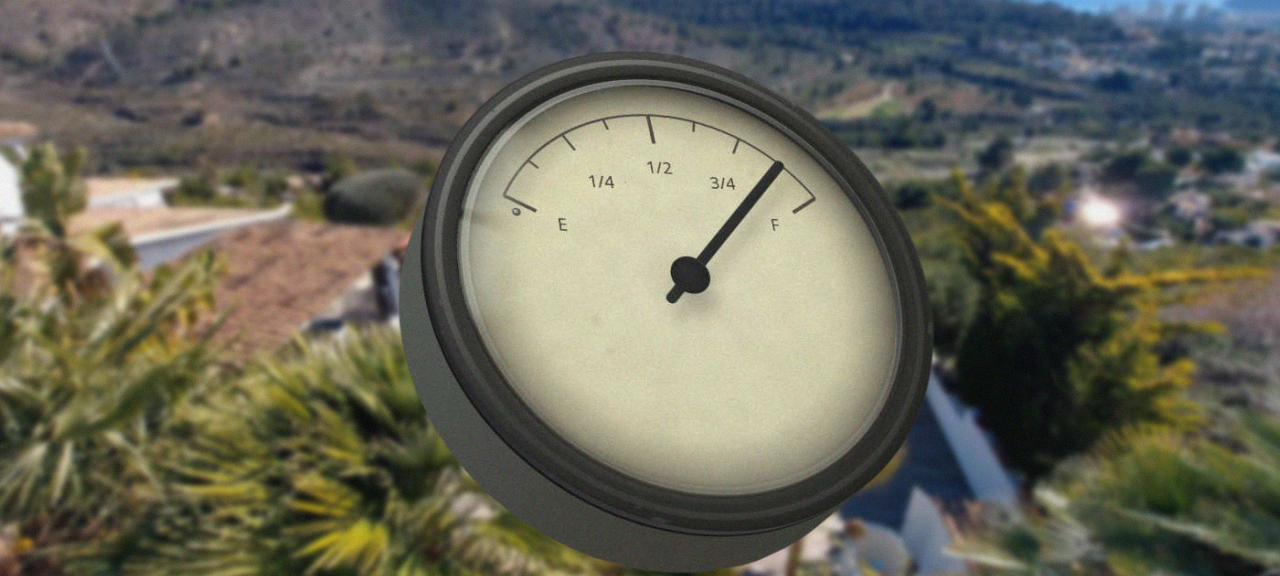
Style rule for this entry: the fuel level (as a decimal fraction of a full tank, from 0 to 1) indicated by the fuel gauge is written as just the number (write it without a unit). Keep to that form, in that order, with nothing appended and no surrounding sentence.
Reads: 0.875
